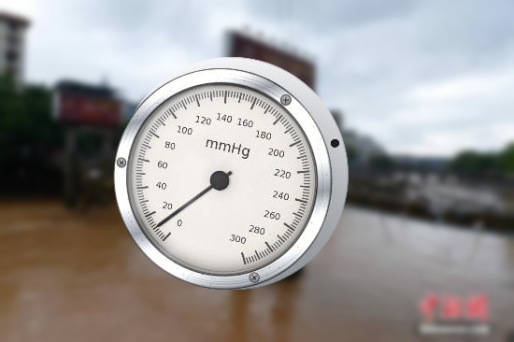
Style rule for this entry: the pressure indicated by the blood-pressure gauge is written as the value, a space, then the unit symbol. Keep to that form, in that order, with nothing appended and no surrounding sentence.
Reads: 10 mmHg
